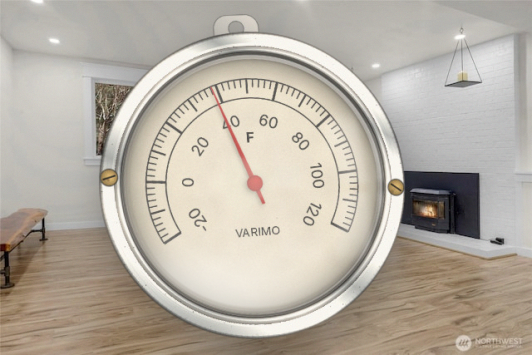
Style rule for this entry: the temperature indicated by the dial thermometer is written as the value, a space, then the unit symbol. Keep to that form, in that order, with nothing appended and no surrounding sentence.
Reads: 38 °F
